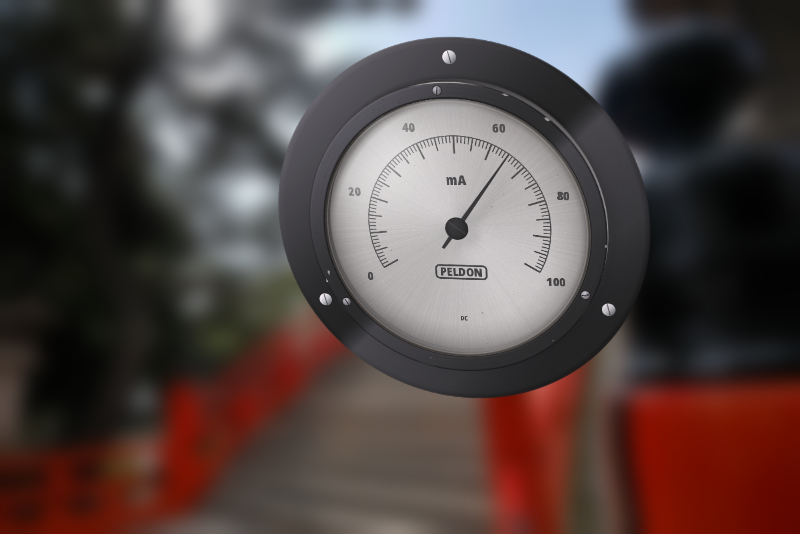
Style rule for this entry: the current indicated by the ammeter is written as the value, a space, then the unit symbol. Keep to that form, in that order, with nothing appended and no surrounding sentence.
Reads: 65 mA
